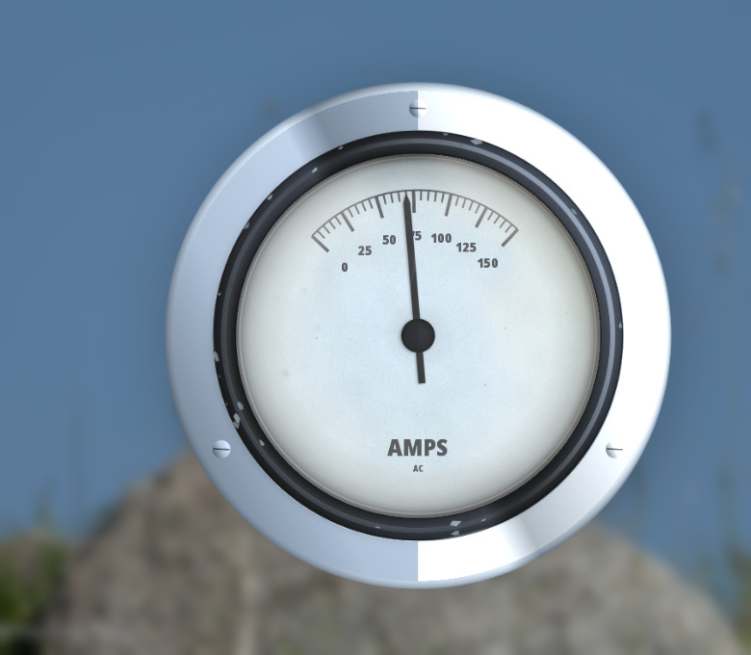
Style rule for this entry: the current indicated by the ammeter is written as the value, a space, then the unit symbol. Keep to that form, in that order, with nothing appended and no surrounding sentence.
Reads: 70 A
